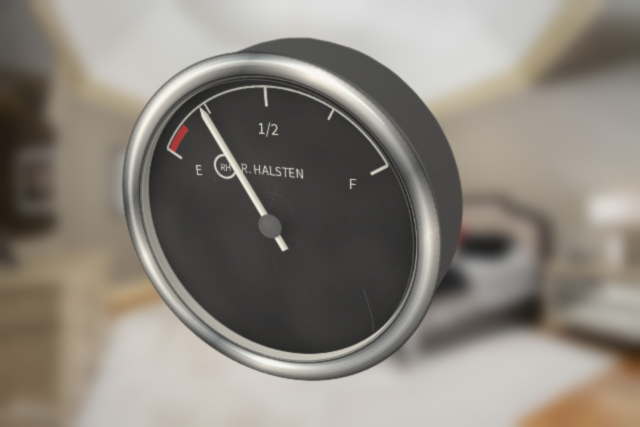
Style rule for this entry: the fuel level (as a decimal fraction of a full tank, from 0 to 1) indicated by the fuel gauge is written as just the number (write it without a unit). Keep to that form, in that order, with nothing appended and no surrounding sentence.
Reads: 0.25
